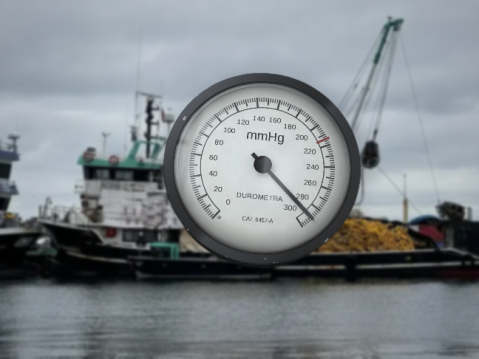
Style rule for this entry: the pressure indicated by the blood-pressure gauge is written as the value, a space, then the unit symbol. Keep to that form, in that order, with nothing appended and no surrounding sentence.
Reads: 290 mmHg
